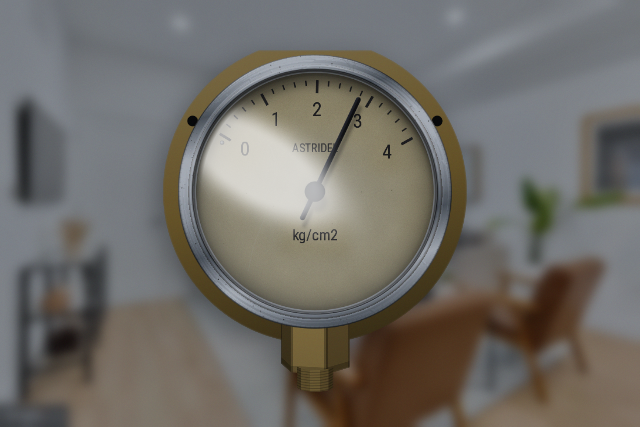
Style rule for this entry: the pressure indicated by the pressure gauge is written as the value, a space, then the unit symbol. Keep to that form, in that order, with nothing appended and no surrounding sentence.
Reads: 2.8 kg/cm²
